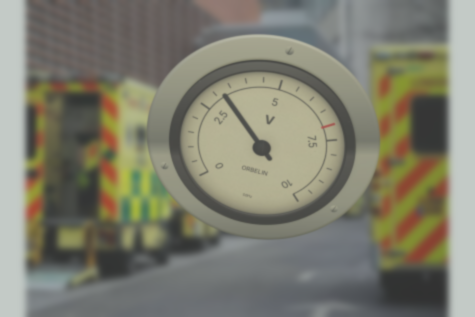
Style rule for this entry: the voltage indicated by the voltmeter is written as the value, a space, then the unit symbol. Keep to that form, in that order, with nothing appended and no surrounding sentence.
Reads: 3.25 V
